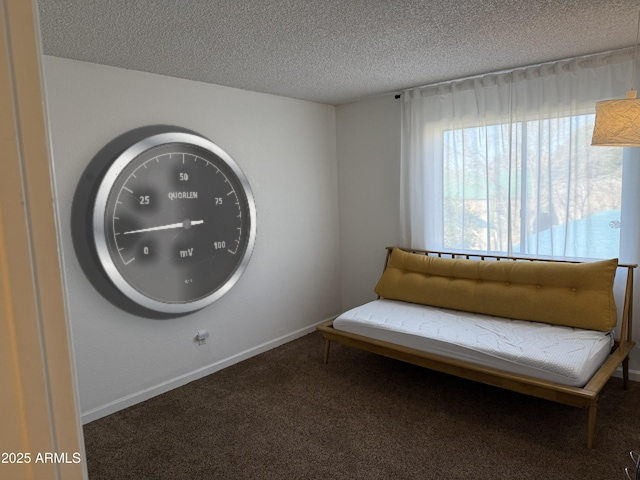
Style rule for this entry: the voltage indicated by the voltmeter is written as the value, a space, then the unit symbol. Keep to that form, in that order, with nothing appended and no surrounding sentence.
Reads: 10 mV
